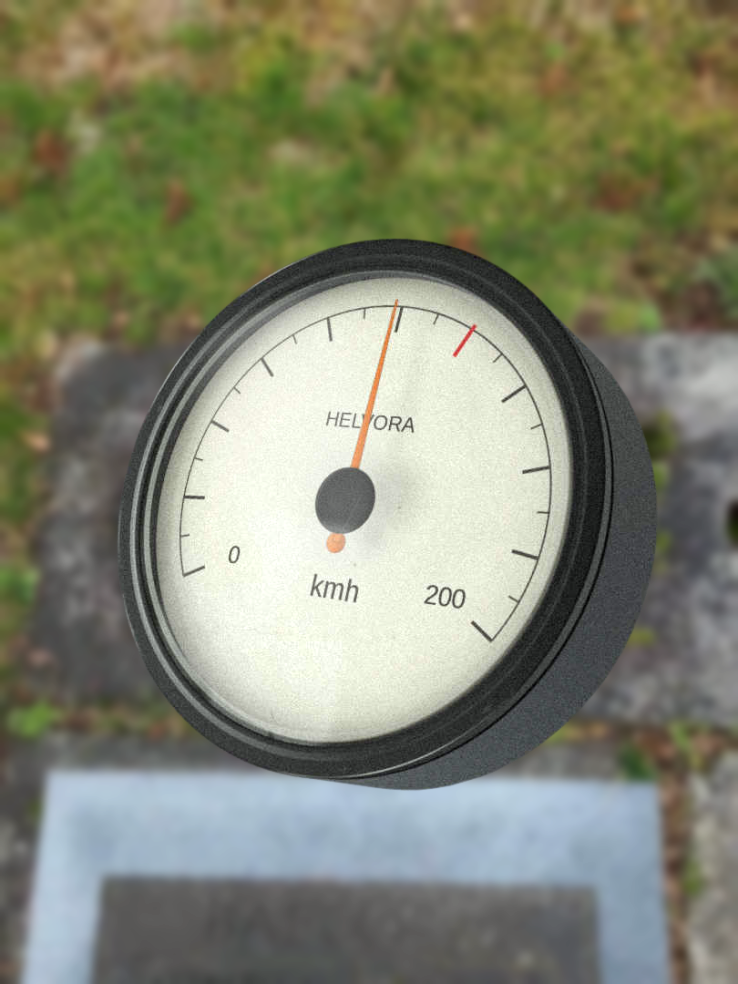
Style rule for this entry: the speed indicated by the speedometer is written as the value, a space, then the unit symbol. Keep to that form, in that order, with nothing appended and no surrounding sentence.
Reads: 100 km/h
